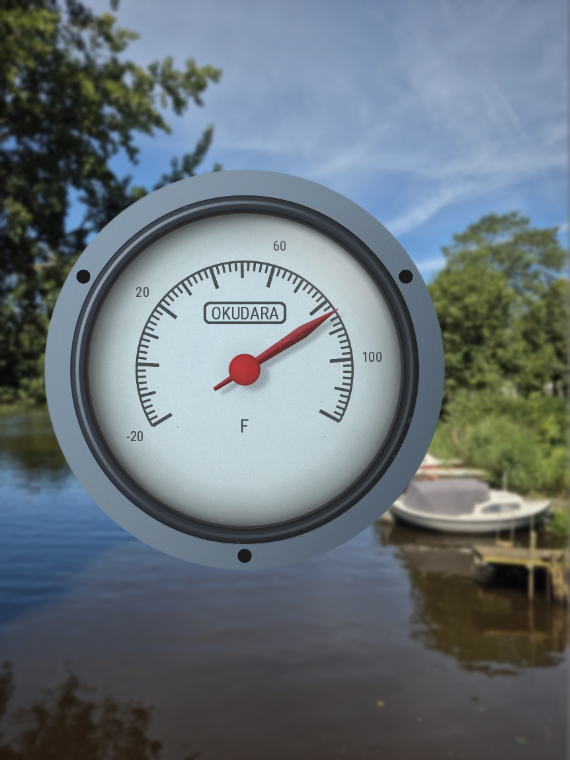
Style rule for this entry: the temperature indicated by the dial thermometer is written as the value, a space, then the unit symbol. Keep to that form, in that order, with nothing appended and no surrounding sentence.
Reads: 84 °F
